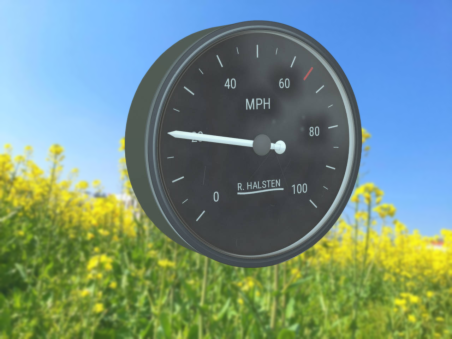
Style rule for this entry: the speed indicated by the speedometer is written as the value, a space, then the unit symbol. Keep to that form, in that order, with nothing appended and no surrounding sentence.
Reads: 20 mph
